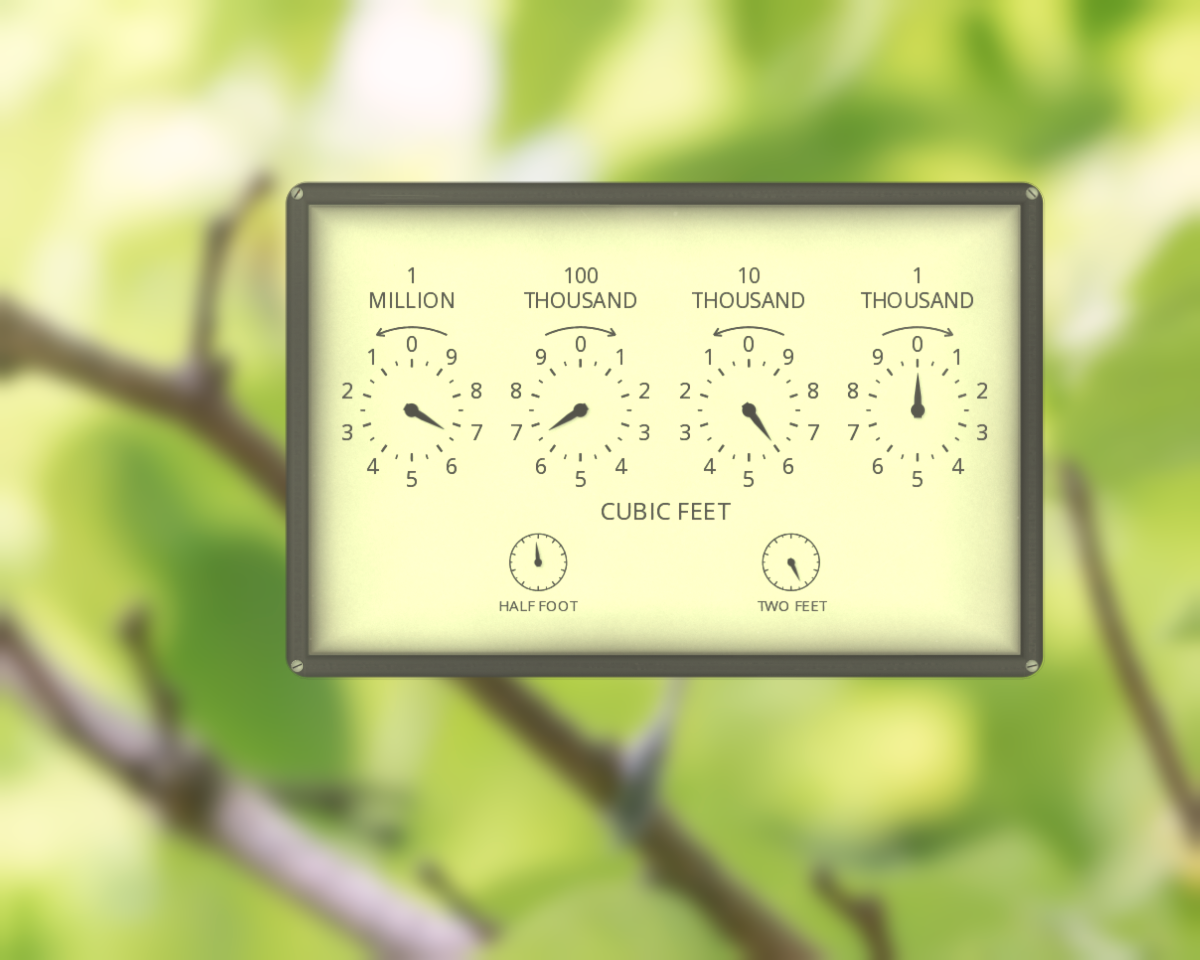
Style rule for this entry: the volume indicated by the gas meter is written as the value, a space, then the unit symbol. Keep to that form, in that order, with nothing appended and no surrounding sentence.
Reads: 666000 ft³
